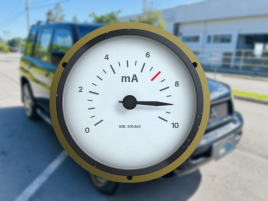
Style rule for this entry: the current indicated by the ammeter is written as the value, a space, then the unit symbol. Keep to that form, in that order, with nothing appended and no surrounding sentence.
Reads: 9 mA
